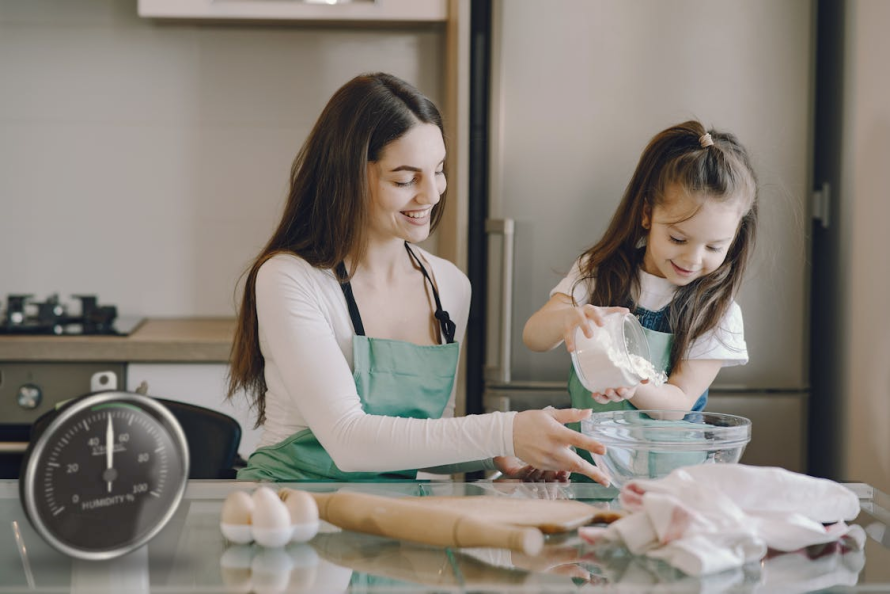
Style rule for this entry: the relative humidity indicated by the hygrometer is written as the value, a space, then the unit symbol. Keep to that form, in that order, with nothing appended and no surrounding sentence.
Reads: 50 %
